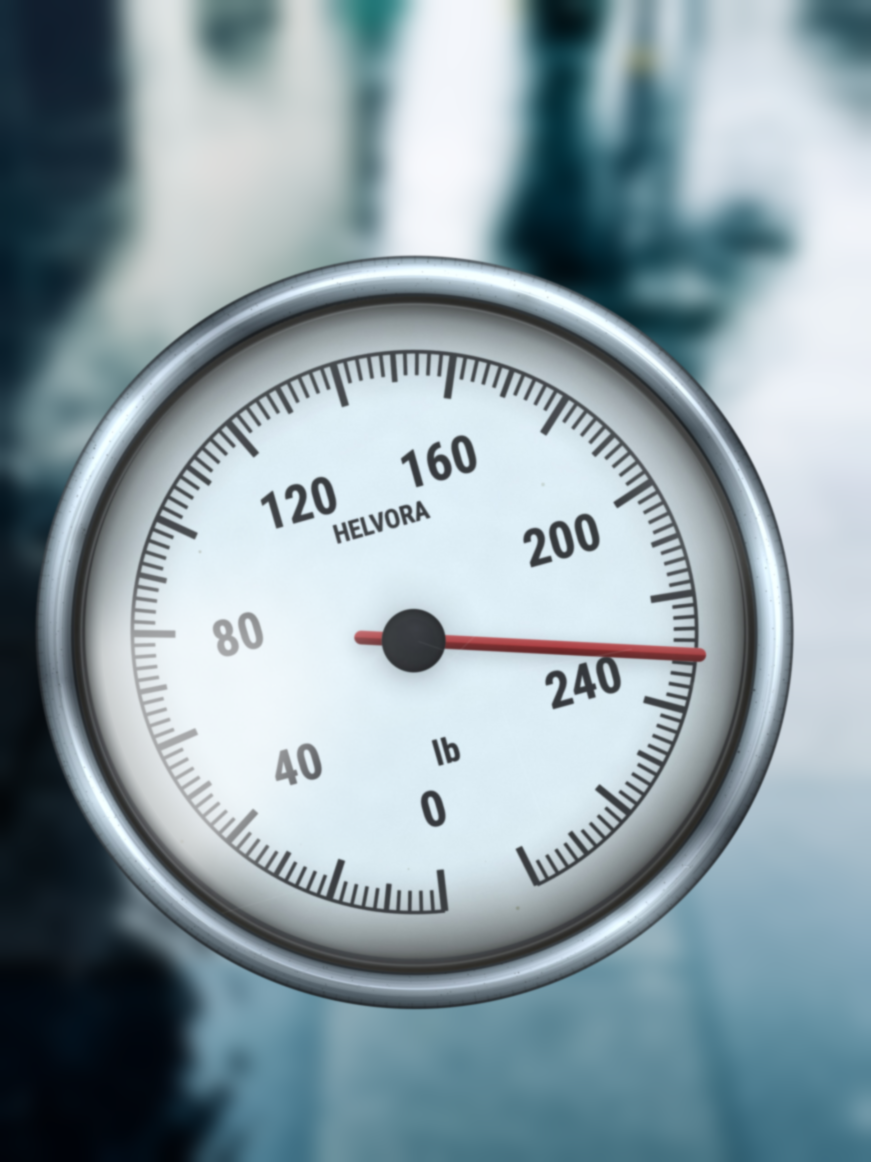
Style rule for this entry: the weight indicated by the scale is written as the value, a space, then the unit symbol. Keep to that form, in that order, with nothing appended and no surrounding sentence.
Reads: 230 lb
